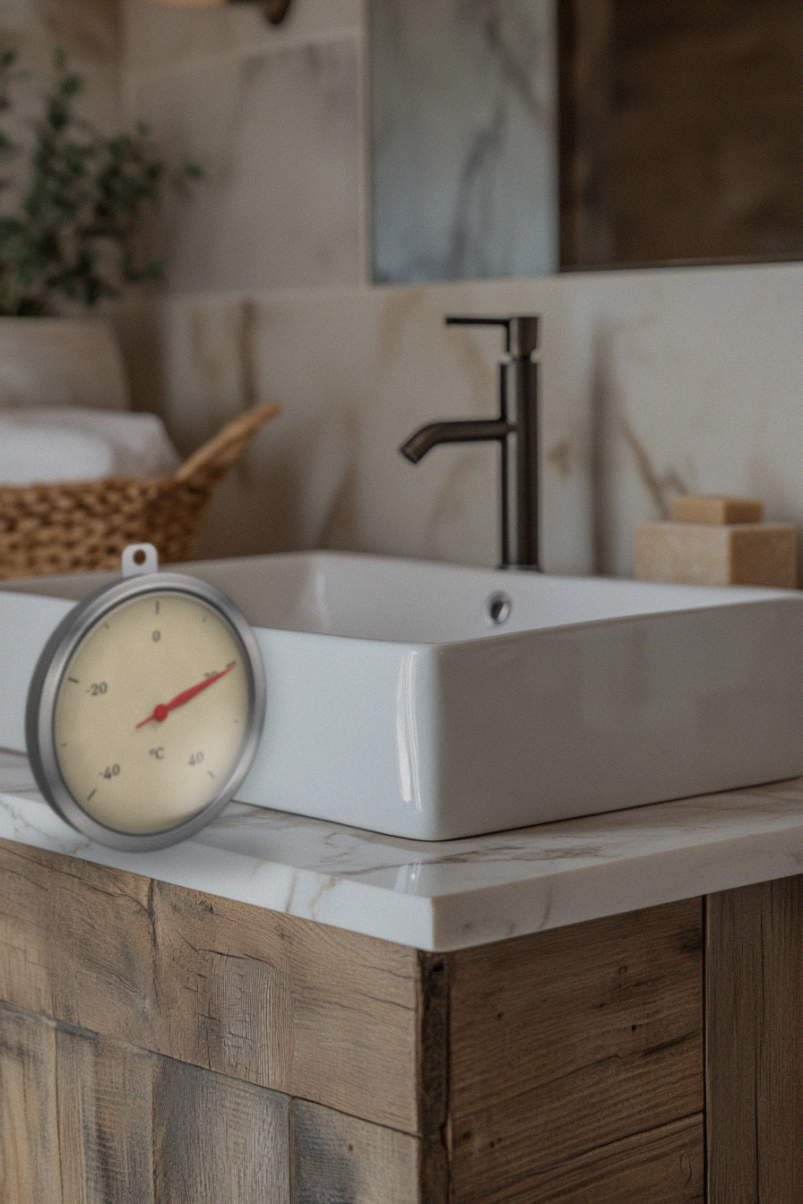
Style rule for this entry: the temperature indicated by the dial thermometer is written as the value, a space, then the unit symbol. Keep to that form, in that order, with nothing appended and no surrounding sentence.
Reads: 20 °C
